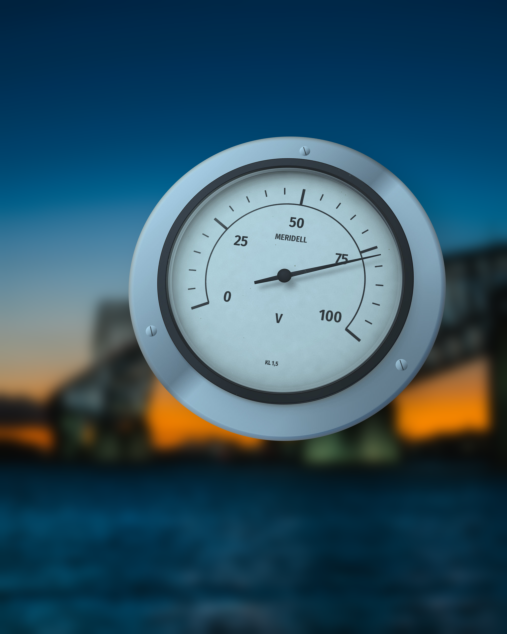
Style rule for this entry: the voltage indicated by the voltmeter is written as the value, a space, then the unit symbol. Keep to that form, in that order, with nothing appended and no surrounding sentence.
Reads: 77.5 V
